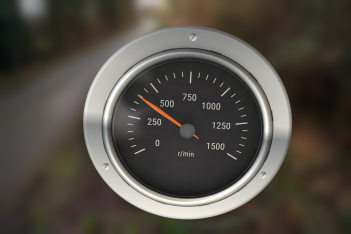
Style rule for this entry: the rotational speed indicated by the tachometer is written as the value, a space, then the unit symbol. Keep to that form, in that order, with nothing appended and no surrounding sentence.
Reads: 400 rpm
